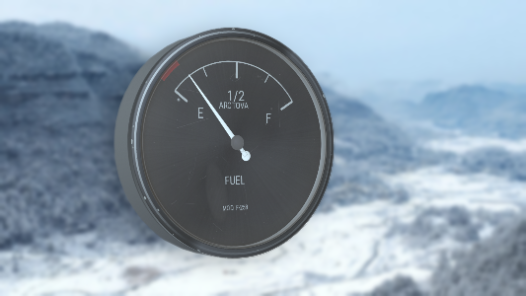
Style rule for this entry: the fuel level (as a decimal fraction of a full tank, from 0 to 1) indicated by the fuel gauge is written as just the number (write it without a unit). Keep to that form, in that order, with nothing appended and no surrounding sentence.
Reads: 0.125
